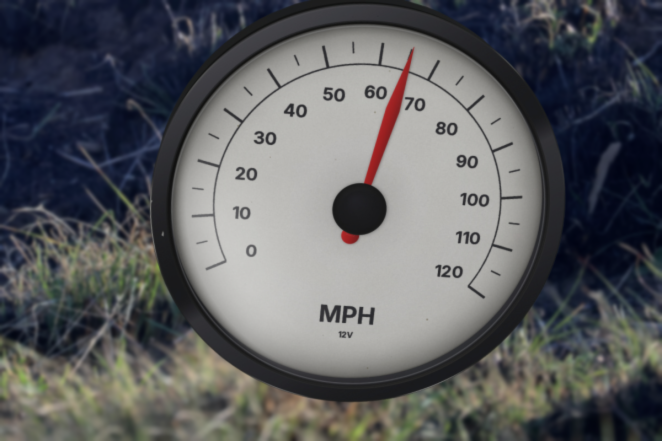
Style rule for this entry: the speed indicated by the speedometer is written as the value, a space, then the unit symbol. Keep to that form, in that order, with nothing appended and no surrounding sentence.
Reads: 65 mph
